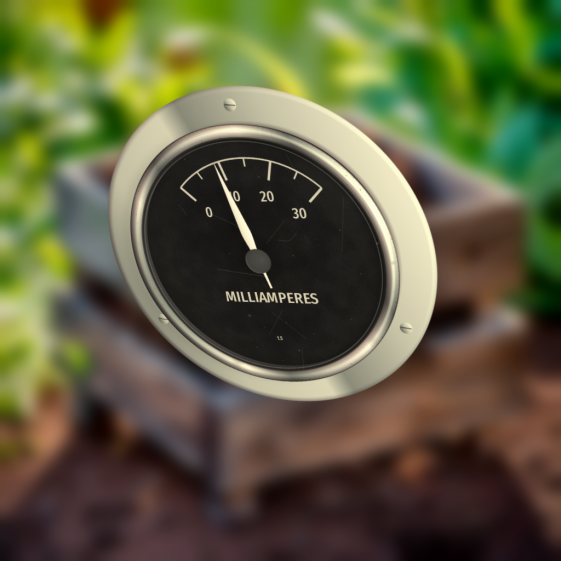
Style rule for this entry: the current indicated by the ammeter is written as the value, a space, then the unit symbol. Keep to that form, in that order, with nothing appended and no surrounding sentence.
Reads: 10 mA
